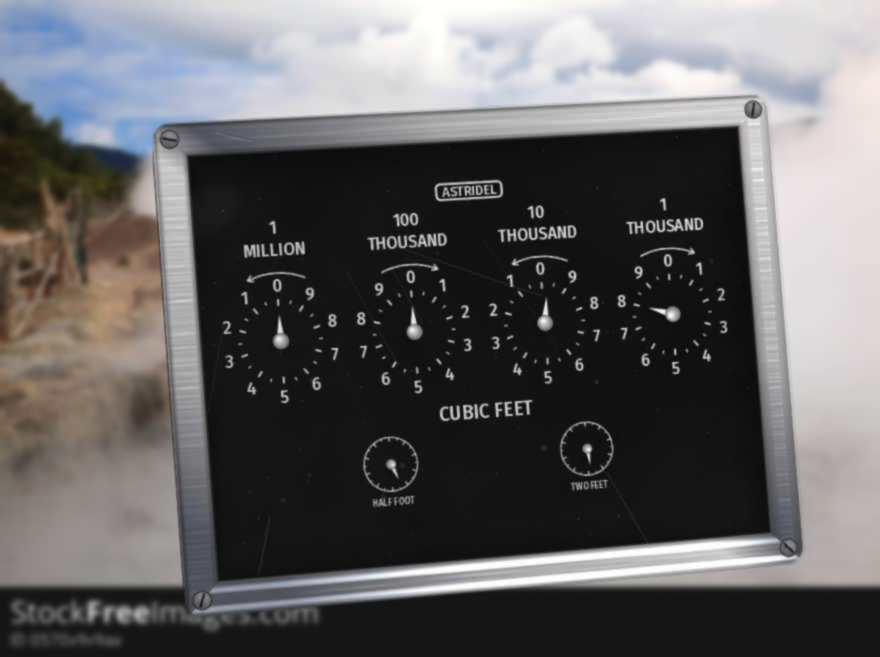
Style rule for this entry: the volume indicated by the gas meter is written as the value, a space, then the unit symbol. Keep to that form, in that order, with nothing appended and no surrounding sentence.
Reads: 999800 ft³
